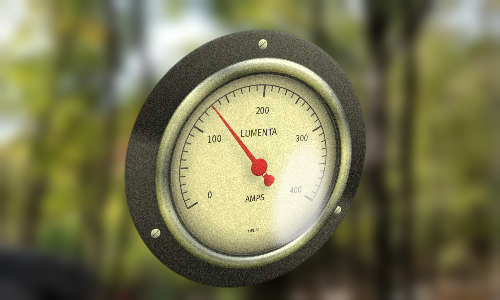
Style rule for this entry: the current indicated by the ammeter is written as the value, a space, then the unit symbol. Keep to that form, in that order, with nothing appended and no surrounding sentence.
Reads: 130 A
